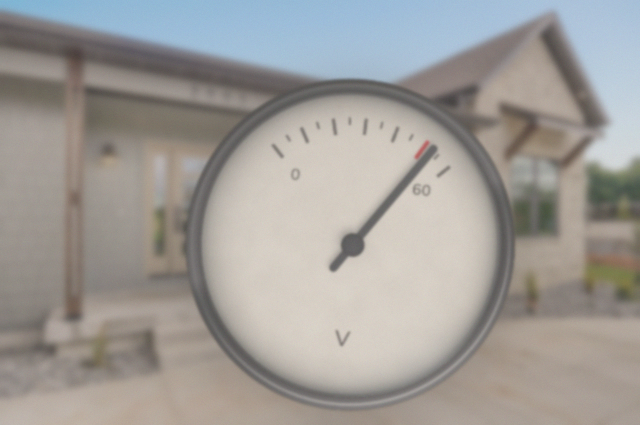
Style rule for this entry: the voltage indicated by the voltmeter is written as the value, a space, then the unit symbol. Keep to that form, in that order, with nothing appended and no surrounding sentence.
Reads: 52.5 V
